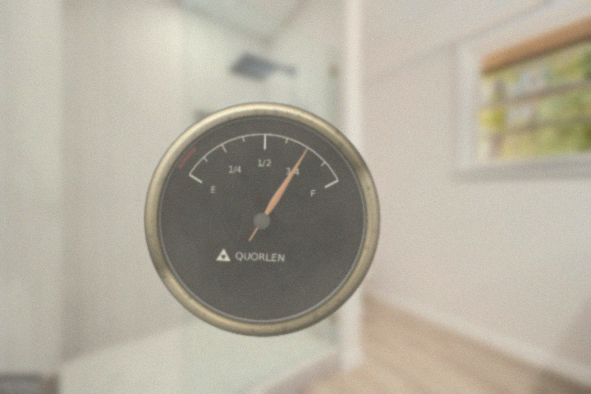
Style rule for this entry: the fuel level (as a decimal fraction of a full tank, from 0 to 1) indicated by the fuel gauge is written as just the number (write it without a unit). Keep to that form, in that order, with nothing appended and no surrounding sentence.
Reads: 0.75
